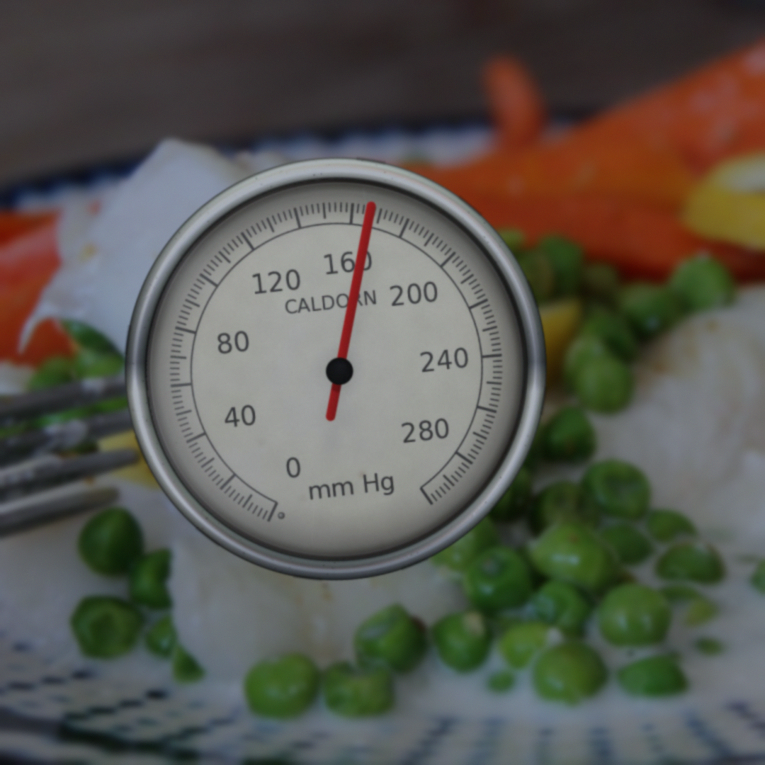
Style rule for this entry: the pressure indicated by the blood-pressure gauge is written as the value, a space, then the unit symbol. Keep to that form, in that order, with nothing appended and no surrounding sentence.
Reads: 166 mmHg
